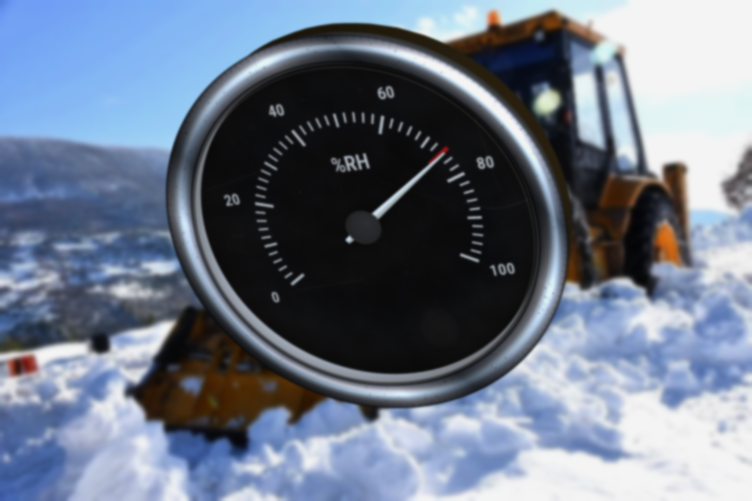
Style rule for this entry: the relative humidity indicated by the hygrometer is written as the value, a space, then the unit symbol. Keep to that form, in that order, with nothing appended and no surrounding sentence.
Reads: 74 %
